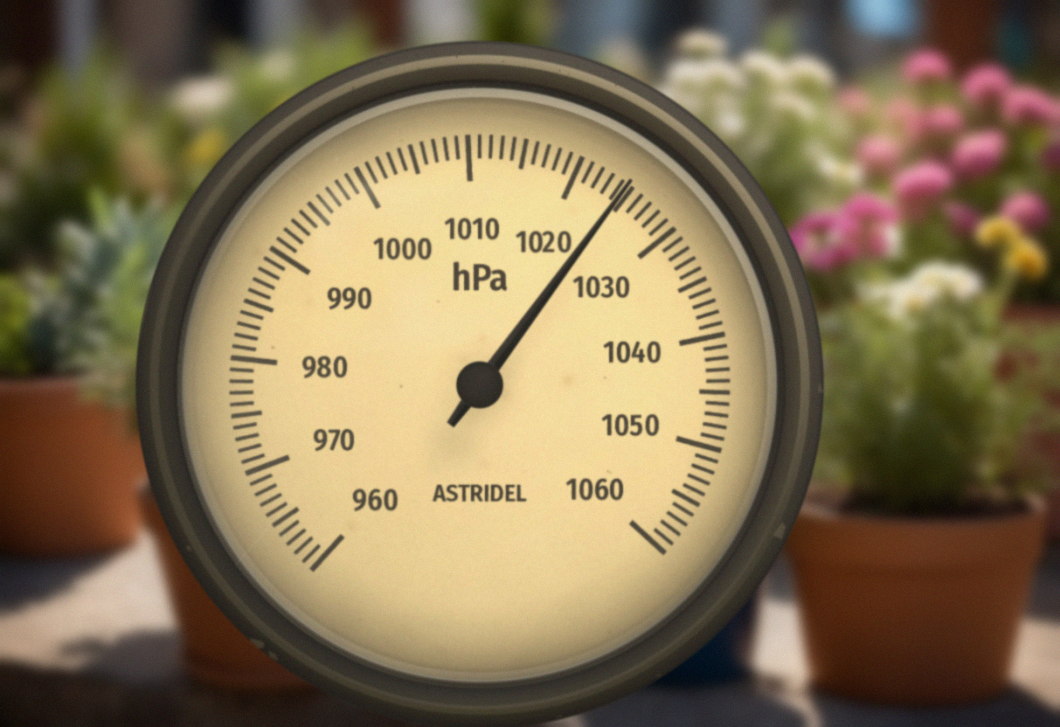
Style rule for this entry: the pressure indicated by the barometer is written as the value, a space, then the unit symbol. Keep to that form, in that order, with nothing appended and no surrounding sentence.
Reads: 1024.5 hPa
